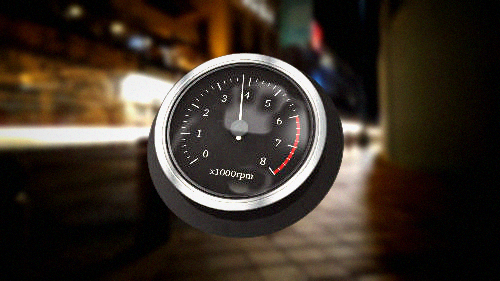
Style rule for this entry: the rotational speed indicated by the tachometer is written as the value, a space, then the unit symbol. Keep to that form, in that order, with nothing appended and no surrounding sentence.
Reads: 3800 rpm
